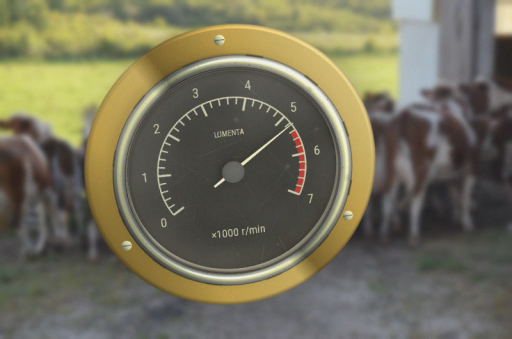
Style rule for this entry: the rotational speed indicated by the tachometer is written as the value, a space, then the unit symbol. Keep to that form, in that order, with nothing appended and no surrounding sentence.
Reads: 5200 rpm
